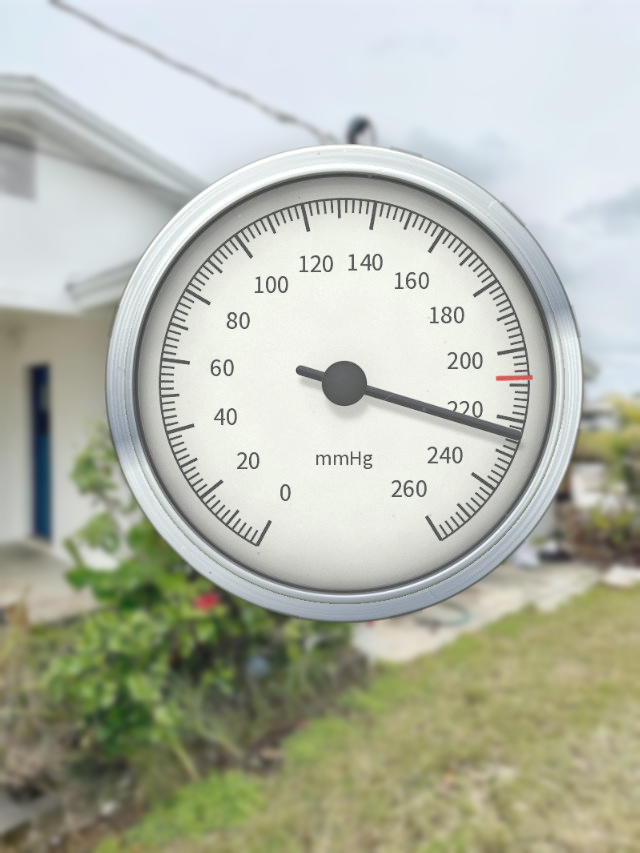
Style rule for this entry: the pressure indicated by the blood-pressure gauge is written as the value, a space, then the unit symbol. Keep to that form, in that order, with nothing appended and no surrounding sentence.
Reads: 224 mmHg
